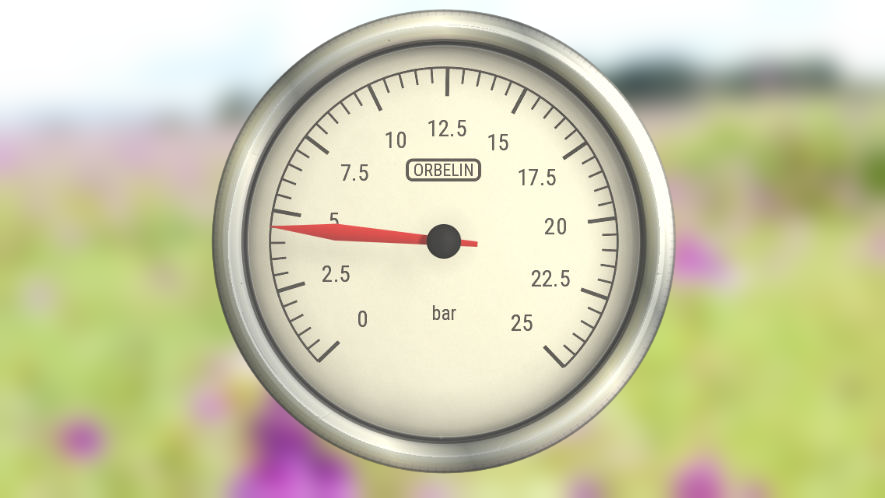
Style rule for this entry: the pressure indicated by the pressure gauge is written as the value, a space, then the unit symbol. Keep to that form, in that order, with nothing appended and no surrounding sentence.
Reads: 4.5 bar
